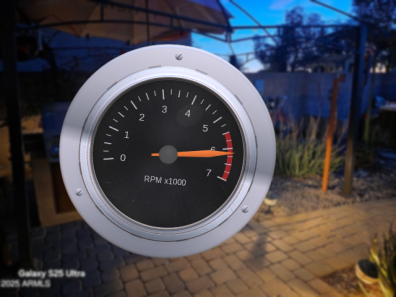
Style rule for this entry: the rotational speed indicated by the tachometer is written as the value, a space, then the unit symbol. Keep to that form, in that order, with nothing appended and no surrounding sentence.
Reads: 6125 rpm
